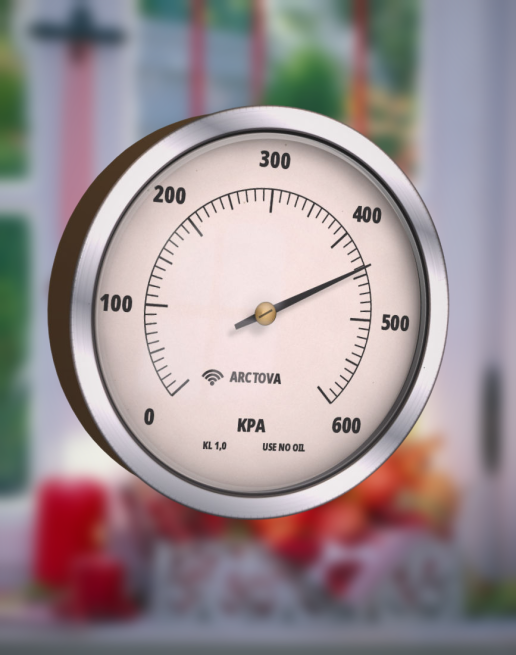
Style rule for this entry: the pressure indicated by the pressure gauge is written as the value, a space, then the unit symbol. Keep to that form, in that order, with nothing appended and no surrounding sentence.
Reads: 440 kPa
